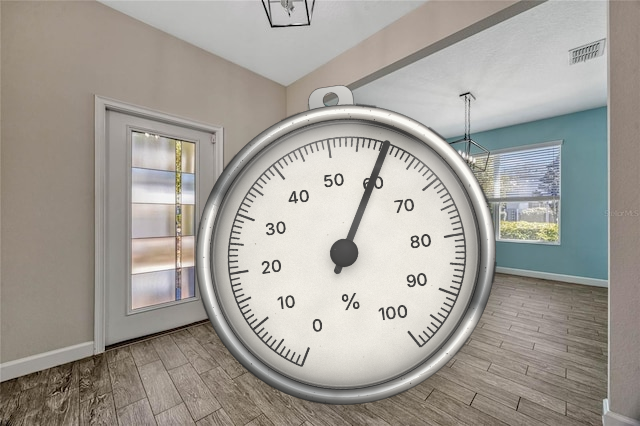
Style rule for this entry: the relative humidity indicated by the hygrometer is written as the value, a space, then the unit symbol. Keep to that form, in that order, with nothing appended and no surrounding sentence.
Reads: 60 %
